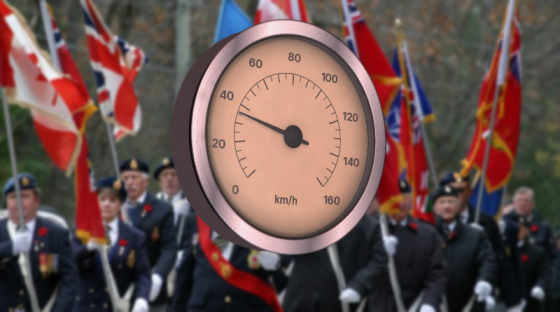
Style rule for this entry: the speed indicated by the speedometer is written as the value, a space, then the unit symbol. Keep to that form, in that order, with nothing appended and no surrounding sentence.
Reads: 35 km/h
